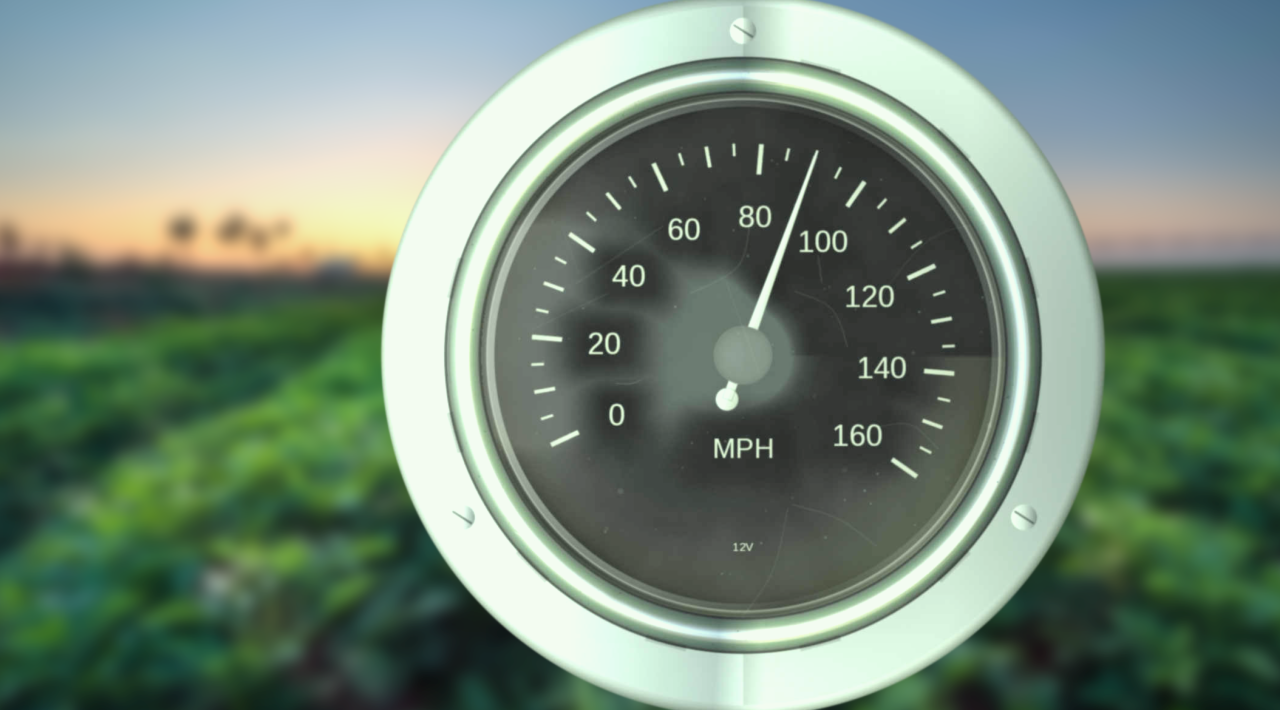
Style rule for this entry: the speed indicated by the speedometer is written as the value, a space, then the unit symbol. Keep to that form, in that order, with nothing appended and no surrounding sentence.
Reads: 90 mph
